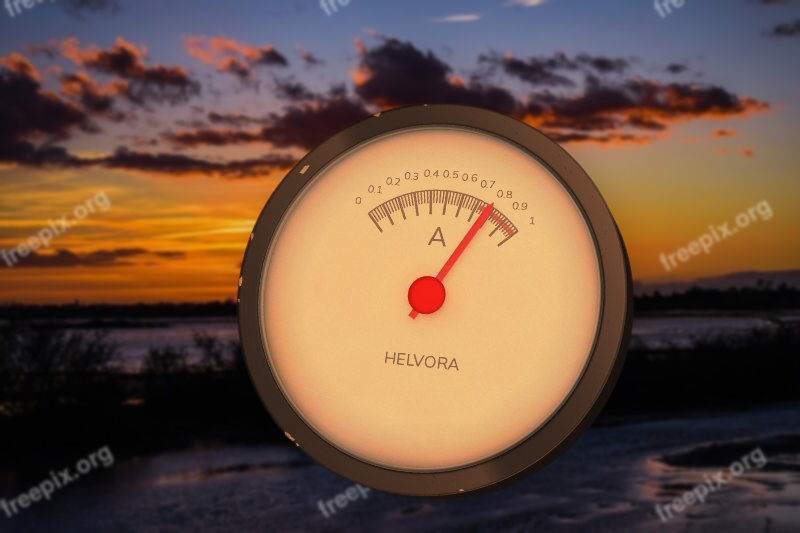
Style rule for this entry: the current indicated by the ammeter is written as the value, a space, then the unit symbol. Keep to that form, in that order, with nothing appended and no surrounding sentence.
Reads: 0.8 A
